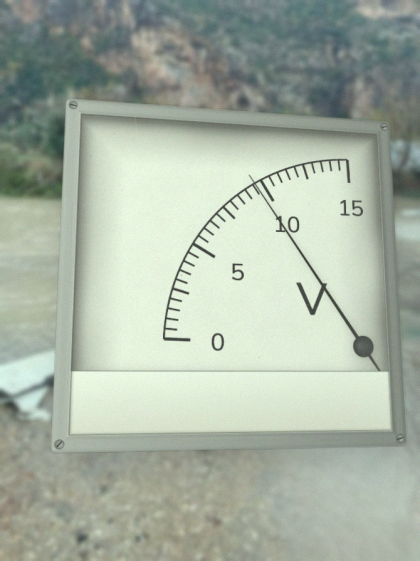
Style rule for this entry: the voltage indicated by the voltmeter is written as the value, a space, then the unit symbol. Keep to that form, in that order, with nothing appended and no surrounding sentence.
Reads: 9.5 V
